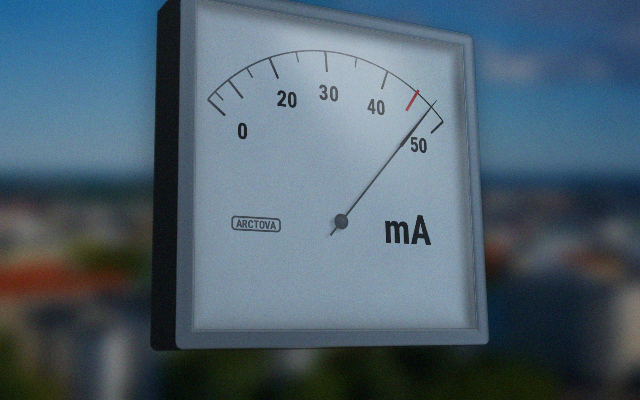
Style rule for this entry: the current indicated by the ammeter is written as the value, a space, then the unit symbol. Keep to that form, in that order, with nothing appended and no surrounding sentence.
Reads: 47.5 mA
